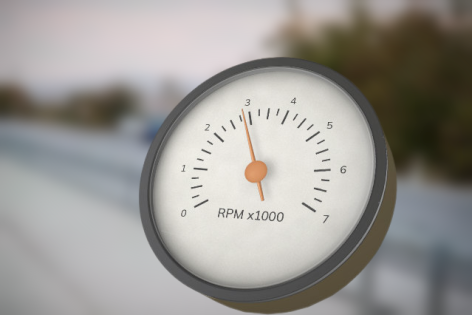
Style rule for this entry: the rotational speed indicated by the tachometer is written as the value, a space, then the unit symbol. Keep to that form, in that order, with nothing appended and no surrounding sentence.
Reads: 2875 rpm
